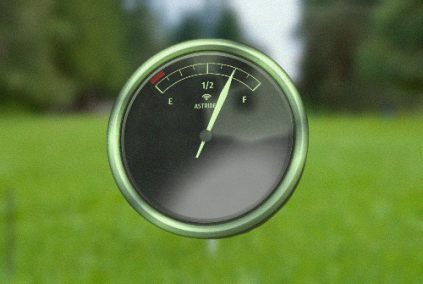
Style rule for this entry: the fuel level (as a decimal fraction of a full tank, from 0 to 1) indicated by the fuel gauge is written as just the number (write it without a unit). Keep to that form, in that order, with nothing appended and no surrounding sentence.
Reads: 0.75
